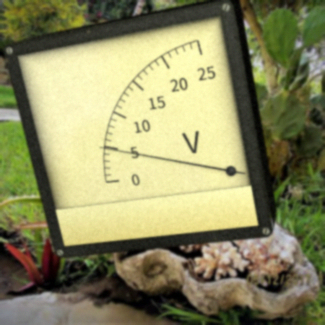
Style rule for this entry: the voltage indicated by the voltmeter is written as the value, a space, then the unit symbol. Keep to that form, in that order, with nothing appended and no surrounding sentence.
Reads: 5 V
